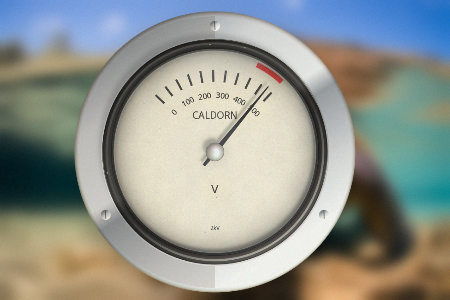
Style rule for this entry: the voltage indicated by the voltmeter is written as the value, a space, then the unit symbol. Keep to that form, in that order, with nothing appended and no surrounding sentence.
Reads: 475 V
